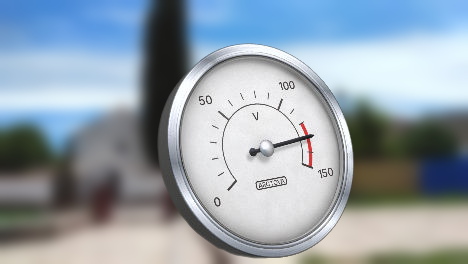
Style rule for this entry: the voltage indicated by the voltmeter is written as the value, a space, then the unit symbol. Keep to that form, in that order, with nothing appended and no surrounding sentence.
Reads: 130 V
